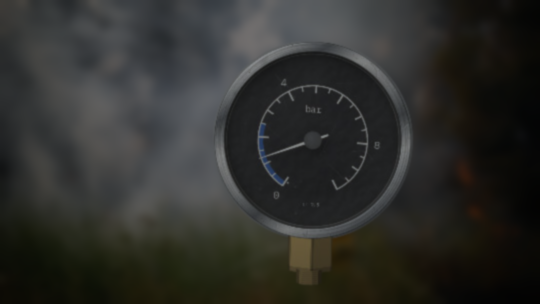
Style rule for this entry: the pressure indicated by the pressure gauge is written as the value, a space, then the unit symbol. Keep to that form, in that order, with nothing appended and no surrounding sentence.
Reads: 1.25 bar
